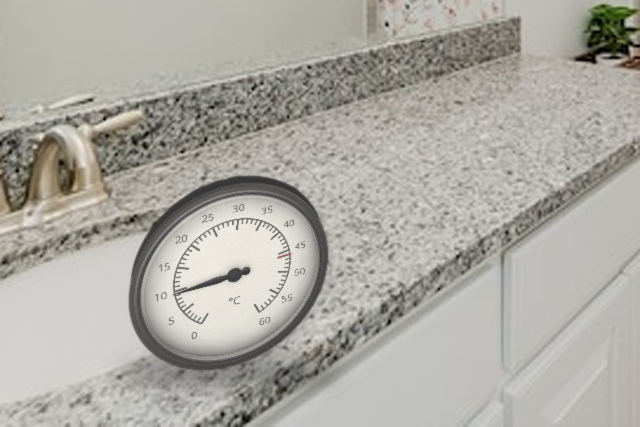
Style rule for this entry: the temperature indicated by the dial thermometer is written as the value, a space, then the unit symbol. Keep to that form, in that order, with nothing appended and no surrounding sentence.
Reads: 10 °C
